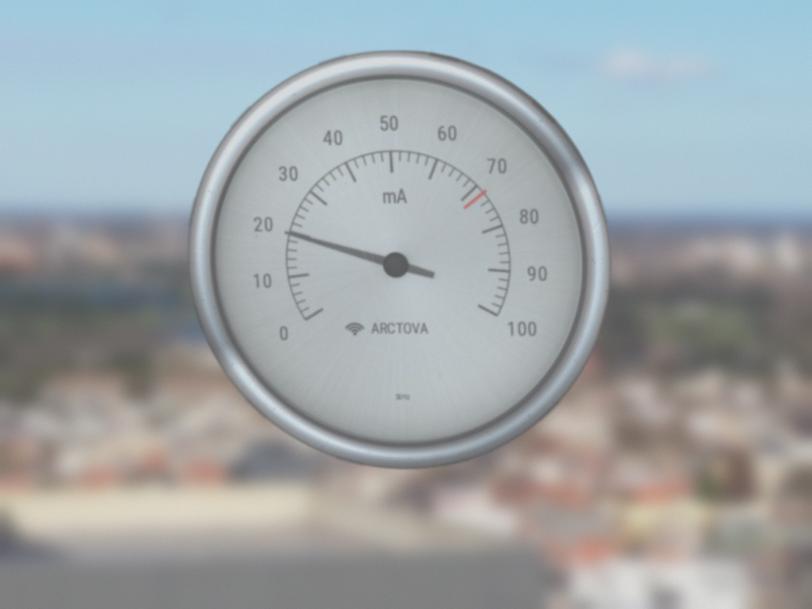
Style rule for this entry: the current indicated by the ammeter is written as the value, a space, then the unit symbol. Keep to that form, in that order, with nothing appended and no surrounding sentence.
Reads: 20 mA
